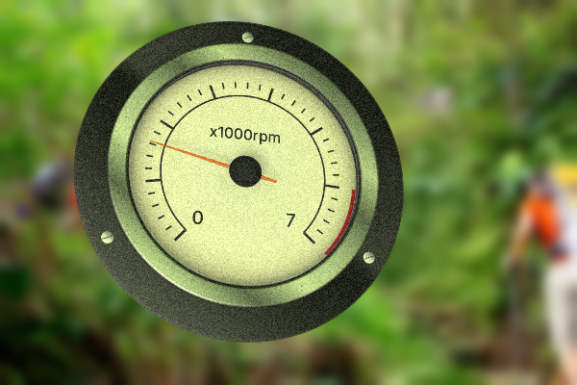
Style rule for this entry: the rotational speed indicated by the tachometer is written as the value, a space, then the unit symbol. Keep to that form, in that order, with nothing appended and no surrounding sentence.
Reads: 1600 rpm
